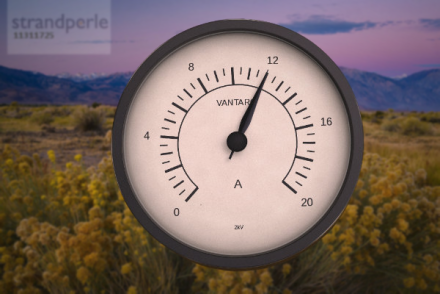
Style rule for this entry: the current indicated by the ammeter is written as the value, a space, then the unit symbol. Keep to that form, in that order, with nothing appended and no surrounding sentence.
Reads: 12 A
